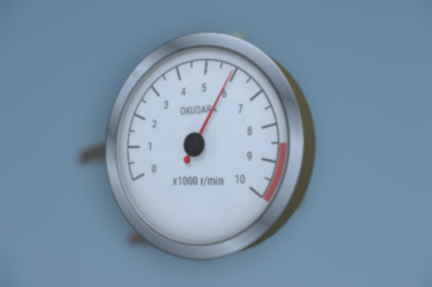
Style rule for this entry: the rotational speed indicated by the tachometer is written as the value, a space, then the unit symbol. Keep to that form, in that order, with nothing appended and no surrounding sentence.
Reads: 6000 rpm
